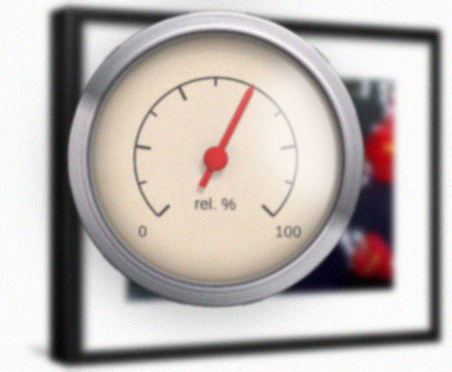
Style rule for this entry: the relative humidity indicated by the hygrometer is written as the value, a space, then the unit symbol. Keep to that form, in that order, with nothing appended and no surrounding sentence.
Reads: 60 %
